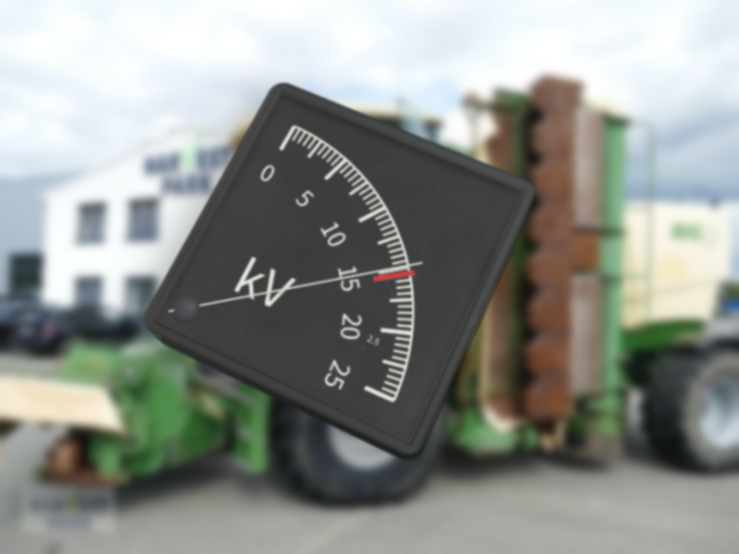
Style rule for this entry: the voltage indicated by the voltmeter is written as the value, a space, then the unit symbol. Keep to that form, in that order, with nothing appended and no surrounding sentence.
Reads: 15 kV
